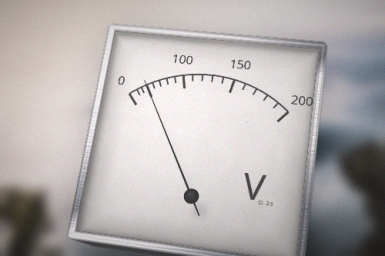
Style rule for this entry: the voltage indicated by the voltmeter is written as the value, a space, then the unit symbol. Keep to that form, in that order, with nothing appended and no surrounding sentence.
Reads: 50 V
